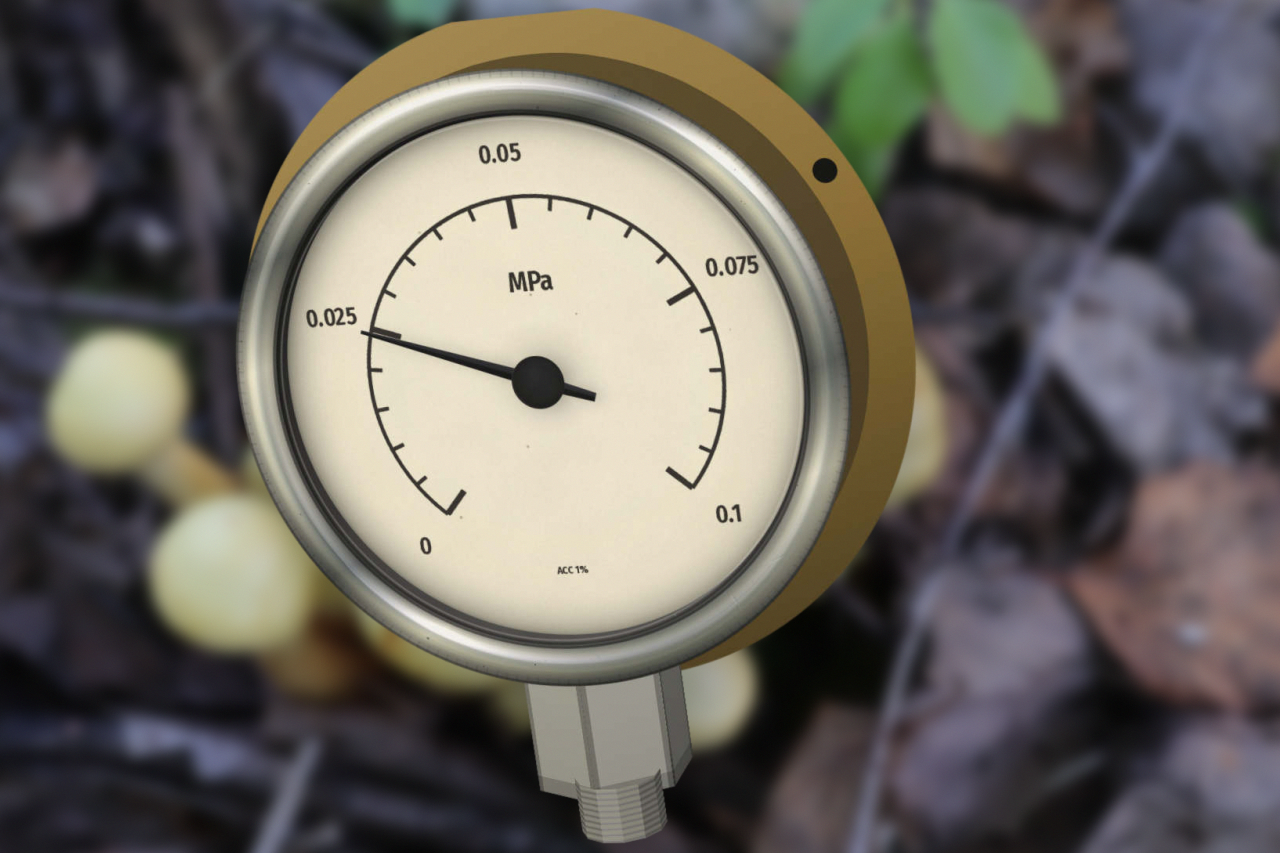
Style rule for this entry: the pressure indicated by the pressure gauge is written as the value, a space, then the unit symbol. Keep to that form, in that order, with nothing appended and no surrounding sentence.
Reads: 0.025 MPa
